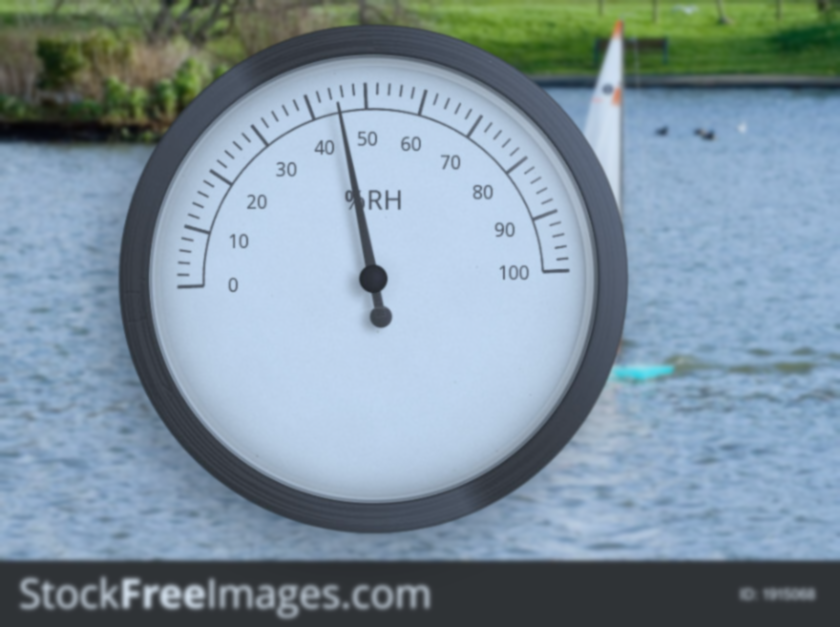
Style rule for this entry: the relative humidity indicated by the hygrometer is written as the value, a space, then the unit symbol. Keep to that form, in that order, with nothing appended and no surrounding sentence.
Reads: 45 %
